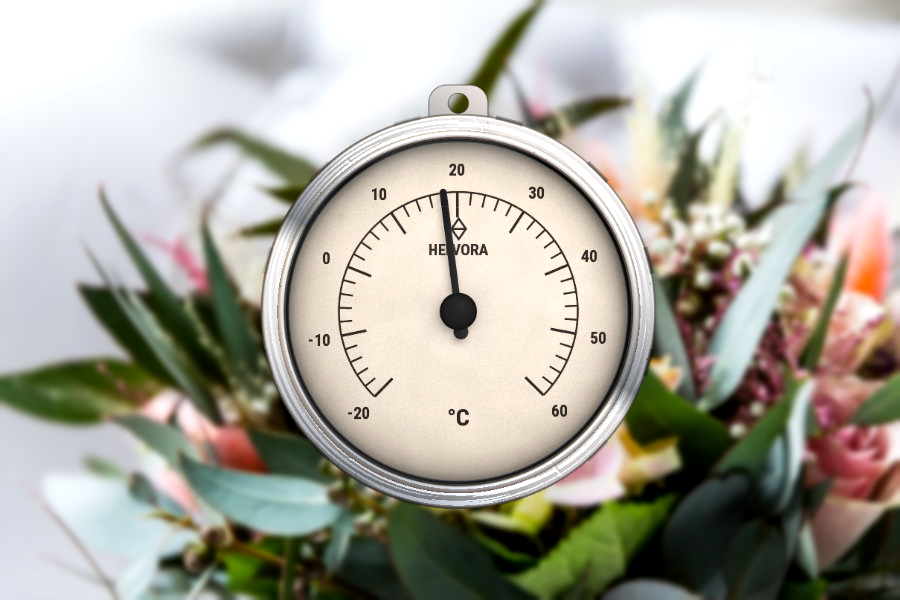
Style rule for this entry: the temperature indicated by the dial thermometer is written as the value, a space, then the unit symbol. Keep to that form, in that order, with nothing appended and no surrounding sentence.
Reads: 18 °C
